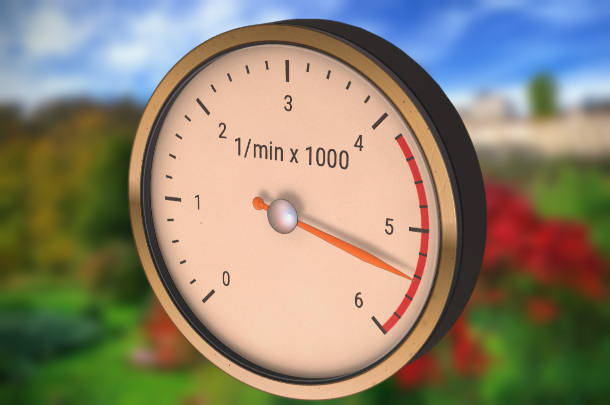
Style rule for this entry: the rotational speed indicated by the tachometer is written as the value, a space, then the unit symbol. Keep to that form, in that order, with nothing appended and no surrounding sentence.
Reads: 5400 rpm
